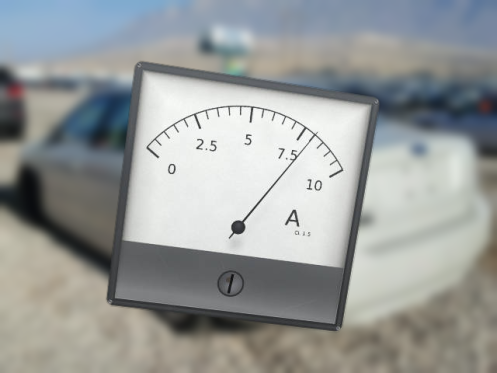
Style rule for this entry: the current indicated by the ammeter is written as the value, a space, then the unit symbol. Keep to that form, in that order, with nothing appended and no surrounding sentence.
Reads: 8 A
